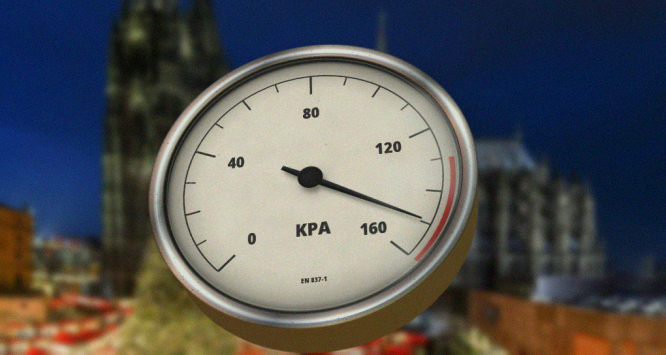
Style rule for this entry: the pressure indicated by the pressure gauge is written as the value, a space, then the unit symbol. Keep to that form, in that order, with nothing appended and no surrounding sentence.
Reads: 150 kPa
